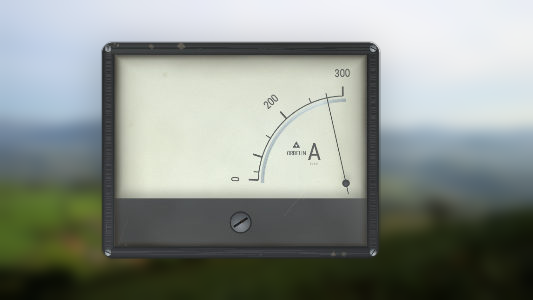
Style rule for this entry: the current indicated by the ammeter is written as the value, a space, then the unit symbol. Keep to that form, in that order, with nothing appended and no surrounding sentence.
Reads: 275 A
